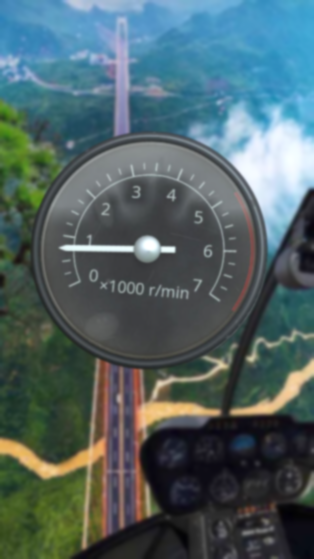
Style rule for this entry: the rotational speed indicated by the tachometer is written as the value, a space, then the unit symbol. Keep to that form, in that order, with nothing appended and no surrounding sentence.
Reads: 750 rpm
